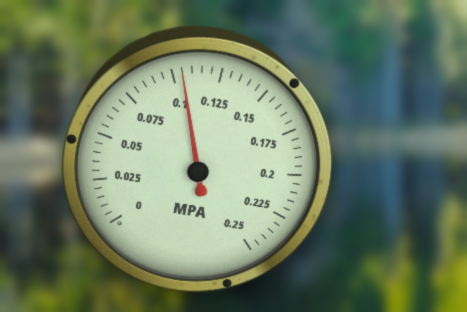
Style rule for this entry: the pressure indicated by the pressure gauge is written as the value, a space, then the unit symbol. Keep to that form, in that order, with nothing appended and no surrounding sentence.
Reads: 0.105 MPa
